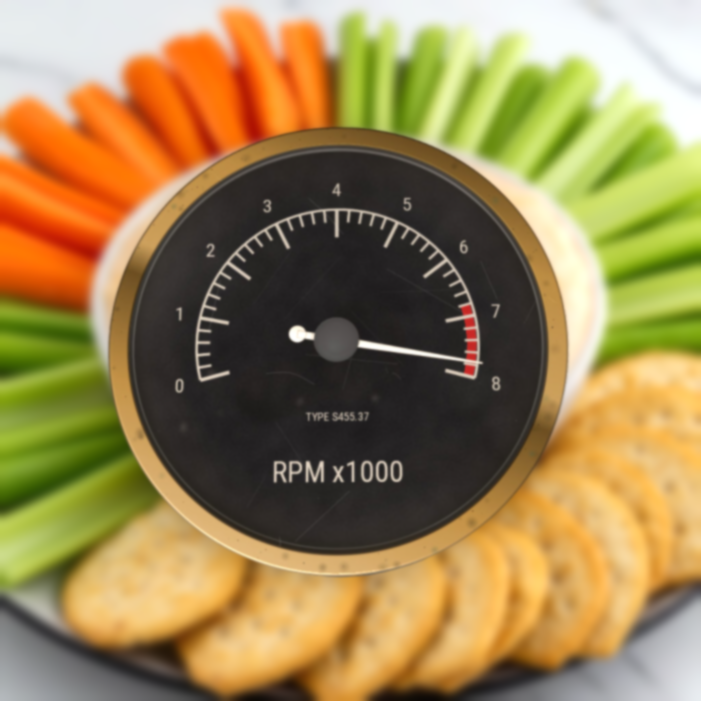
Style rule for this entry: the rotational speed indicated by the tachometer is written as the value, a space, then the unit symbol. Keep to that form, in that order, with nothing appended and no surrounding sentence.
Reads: 7800 rpm
